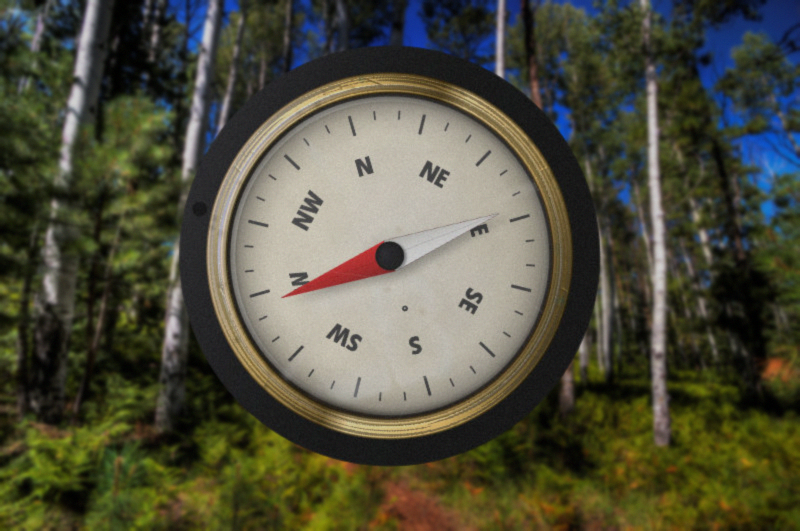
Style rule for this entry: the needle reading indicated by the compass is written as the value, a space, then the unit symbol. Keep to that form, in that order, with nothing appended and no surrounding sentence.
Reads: 265 °
